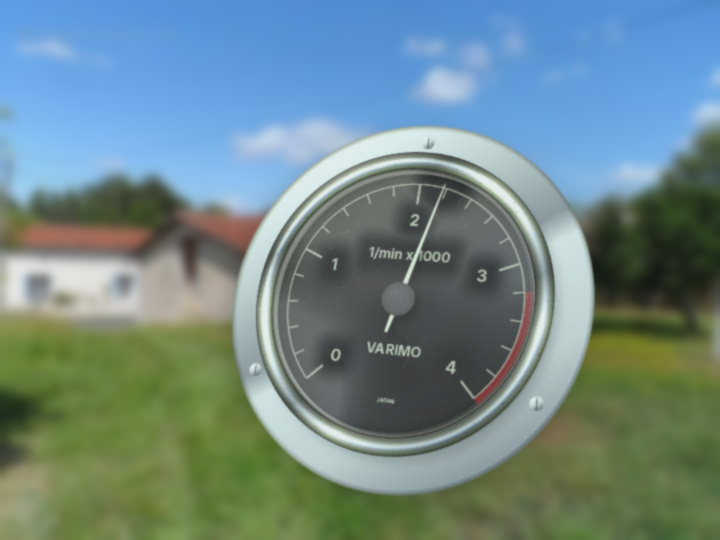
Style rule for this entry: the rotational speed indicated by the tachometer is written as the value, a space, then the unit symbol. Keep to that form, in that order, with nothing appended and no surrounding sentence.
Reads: 2200 rpm
